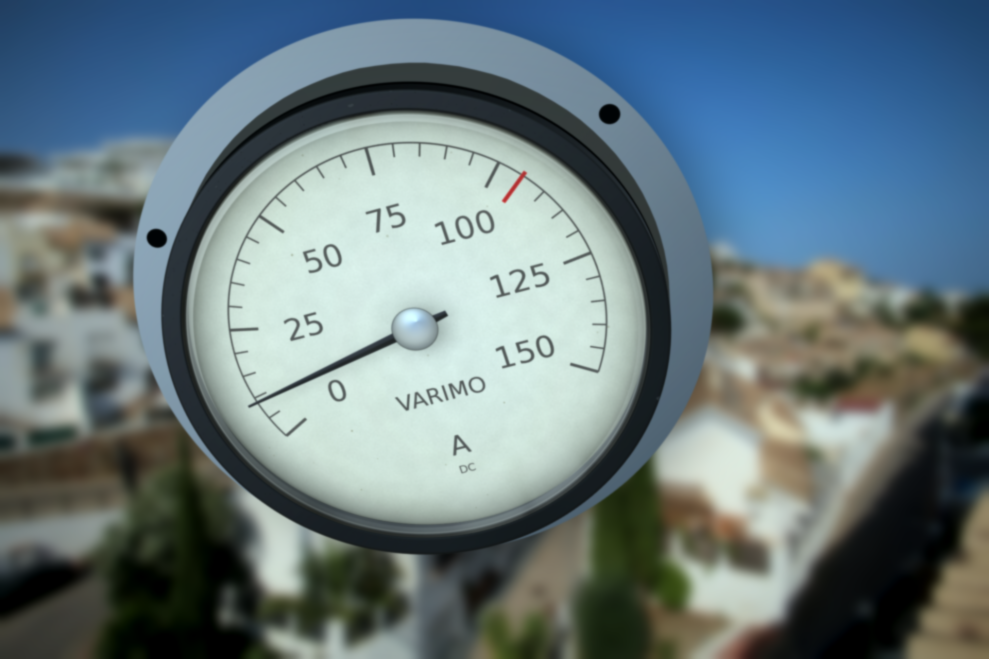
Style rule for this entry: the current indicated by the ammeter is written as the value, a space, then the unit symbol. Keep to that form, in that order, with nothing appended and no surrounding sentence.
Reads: 10 A
